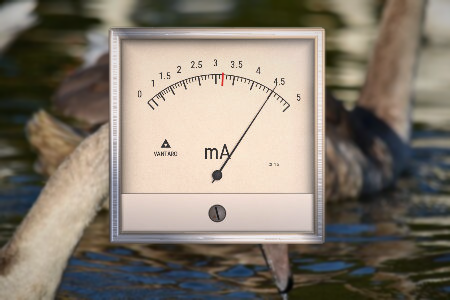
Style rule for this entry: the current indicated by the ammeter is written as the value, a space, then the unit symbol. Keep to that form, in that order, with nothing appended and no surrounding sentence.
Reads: 4.5 mA
